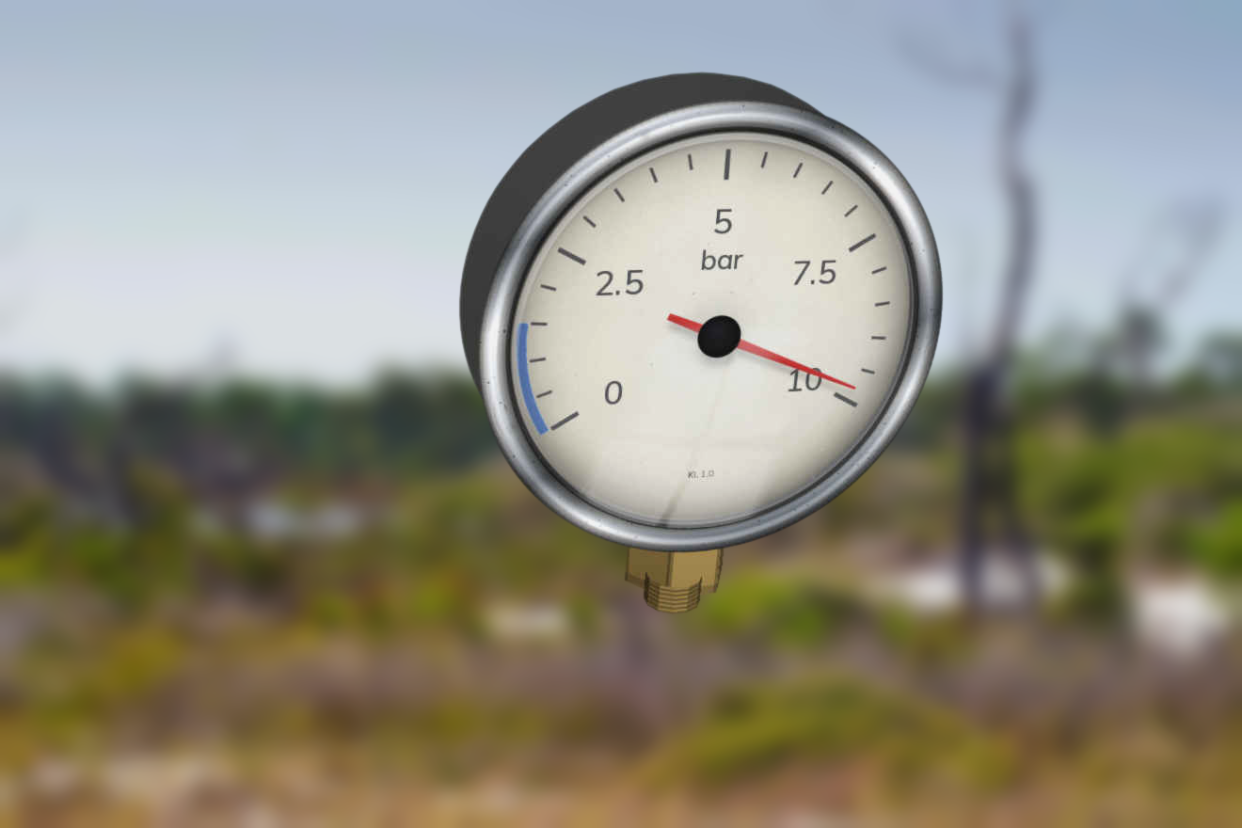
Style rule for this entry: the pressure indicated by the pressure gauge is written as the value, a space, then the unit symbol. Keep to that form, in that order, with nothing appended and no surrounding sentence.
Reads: 9.75 bar
